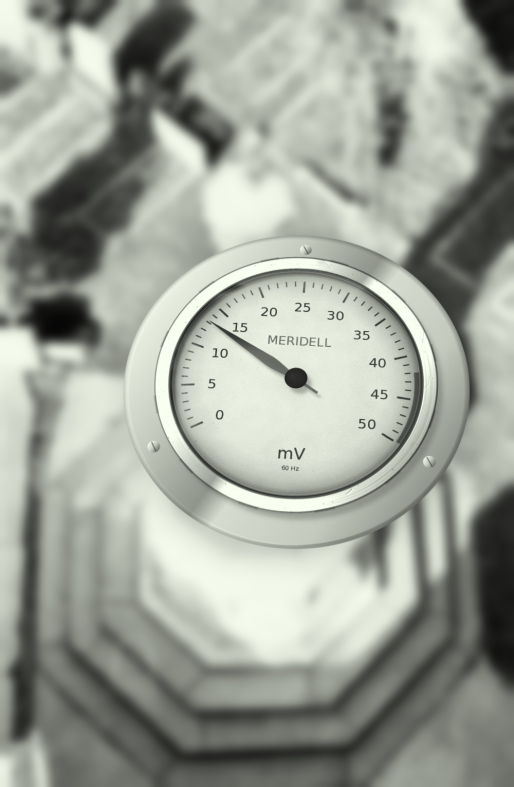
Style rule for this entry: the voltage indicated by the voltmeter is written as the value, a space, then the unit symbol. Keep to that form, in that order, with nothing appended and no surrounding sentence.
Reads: 13 mV
